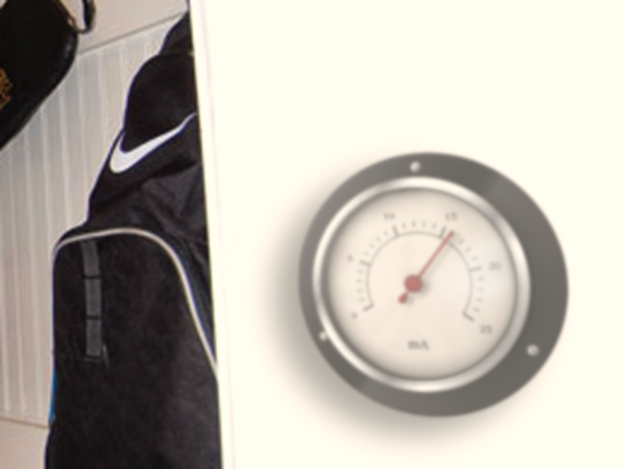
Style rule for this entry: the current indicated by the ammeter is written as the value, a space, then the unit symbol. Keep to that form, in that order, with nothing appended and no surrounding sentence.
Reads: 16 mA
